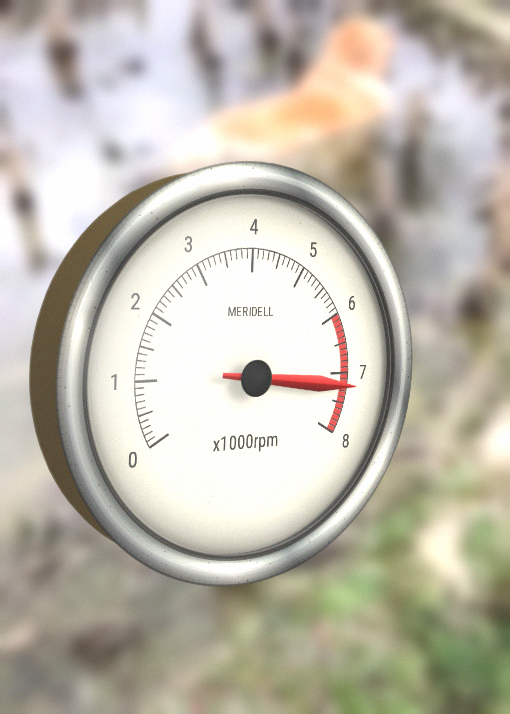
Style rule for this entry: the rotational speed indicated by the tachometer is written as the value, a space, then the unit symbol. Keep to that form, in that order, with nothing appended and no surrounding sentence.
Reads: 7200 rpm
